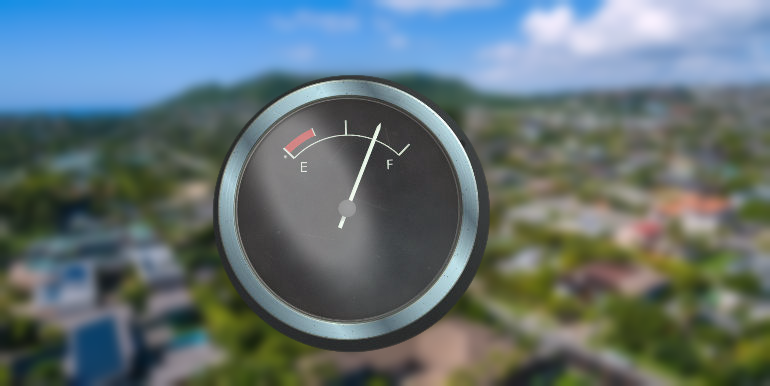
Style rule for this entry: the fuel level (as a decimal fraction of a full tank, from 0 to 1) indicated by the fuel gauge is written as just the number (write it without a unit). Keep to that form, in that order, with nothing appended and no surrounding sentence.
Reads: 0.75
